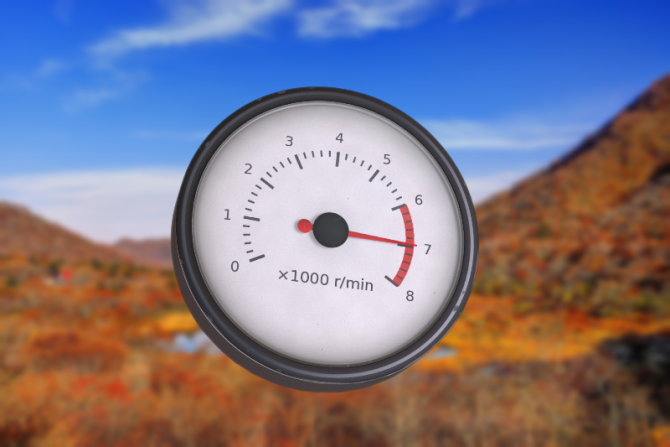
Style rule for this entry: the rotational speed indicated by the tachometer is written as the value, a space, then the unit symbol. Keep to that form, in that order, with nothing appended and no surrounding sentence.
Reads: 7000 rpm
